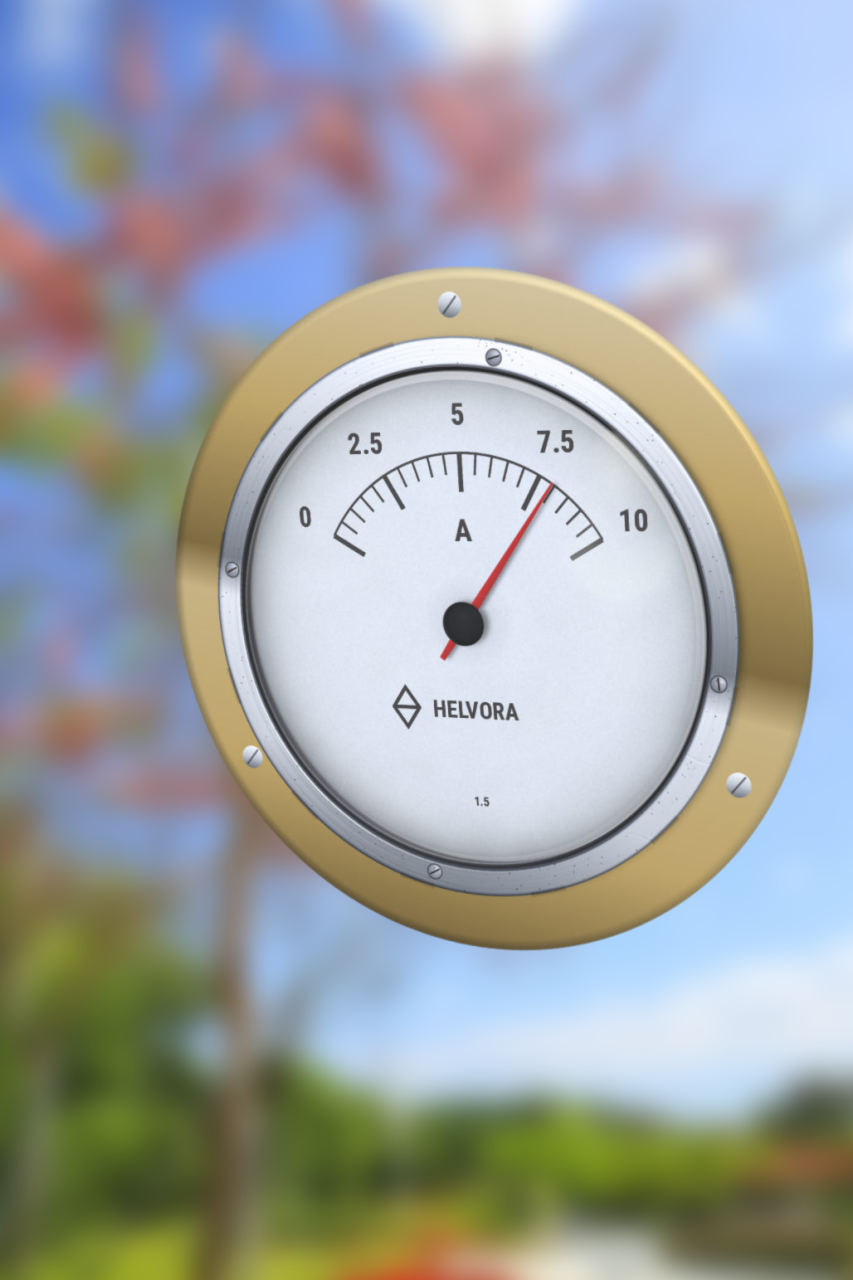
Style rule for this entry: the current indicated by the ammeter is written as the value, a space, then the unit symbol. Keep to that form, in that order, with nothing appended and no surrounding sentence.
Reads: 8 A
